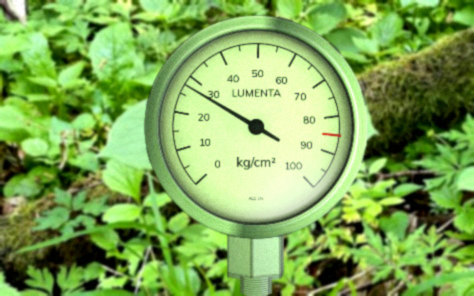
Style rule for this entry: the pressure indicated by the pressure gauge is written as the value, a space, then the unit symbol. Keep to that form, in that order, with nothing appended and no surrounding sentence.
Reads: 27.5 kg/cm²
